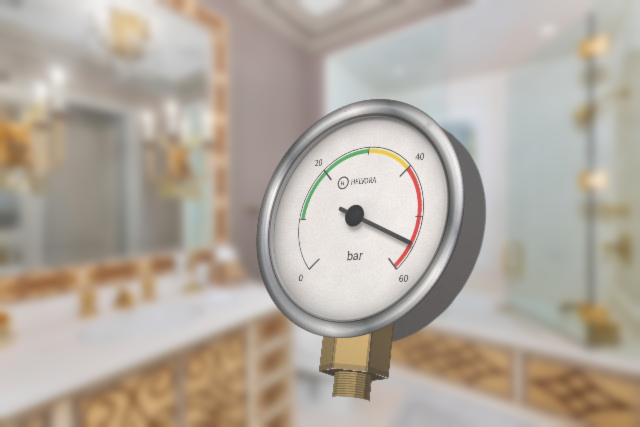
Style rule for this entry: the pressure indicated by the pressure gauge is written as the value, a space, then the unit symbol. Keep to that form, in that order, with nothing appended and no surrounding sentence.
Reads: 55 bar
